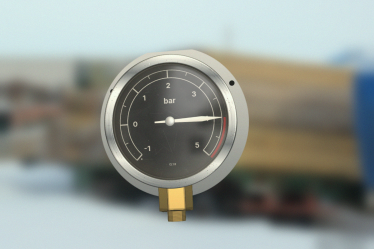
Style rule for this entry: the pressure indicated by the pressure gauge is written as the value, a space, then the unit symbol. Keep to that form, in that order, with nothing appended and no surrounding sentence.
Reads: 4 bar
